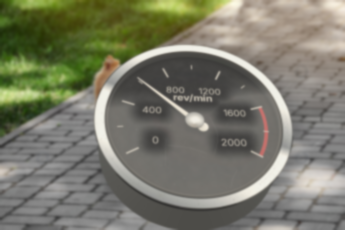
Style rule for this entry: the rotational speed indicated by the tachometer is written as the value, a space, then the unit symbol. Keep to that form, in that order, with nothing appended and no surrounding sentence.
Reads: 600 rpm
